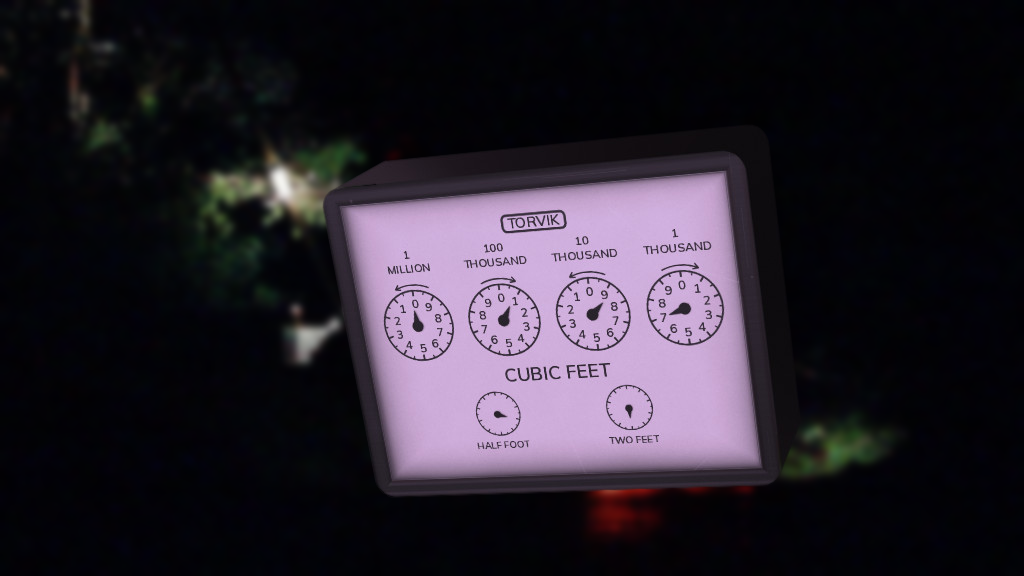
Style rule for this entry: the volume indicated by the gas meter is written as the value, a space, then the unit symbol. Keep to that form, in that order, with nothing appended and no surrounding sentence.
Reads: 8700 ft³
